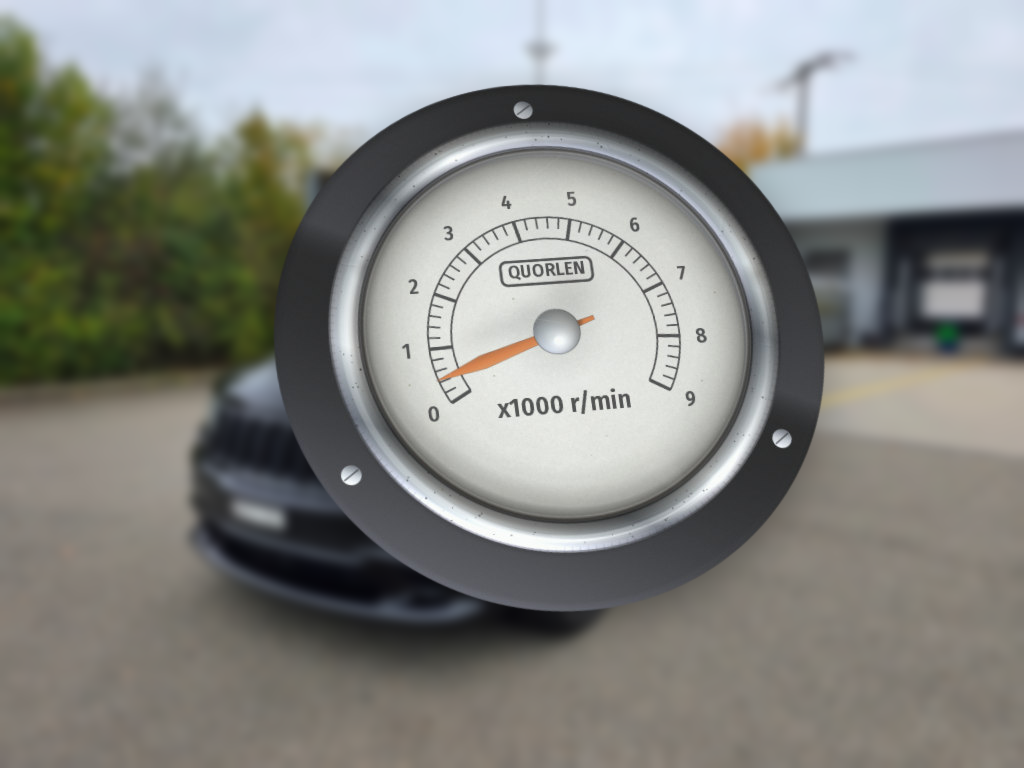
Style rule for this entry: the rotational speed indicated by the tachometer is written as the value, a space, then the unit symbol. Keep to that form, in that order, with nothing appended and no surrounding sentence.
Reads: 400 rpm
